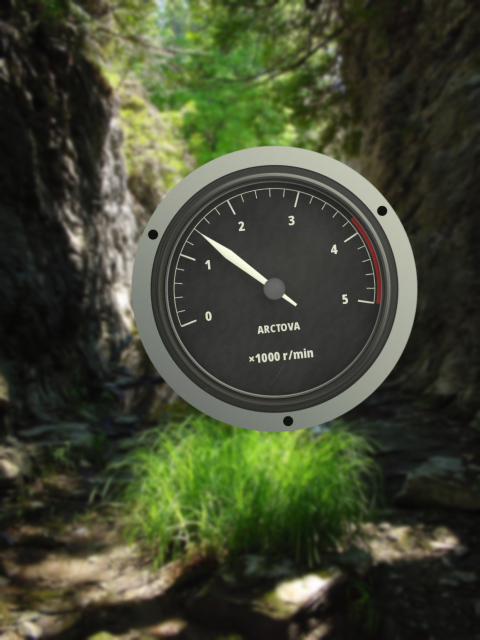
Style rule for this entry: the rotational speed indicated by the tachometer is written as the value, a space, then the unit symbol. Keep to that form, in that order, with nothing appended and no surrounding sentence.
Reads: 1400 rpm
